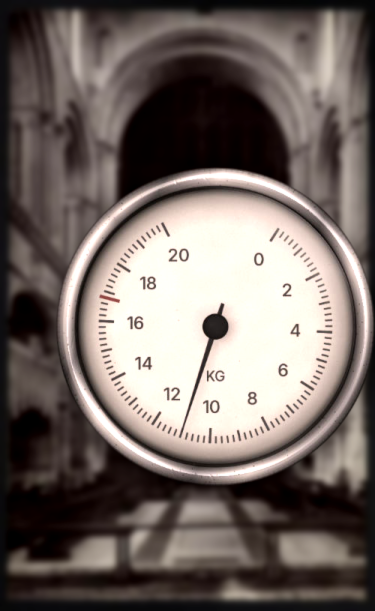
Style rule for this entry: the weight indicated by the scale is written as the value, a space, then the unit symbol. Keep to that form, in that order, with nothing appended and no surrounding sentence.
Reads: 11 kg
